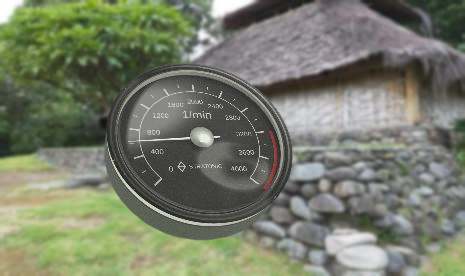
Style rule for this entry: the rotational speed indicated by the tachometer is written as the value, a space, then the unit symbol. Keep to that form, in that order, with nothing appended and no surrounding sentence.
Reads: 600 rpm
